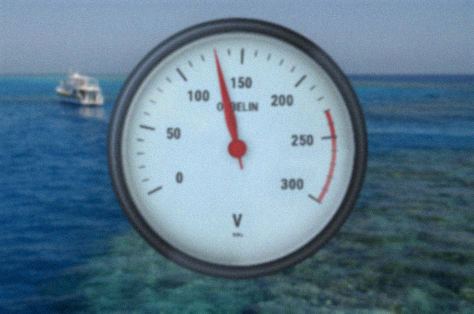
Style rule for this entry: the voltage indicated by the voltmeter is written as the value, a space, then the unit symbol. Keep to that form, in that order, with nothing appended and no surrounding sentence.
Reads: 130 V
